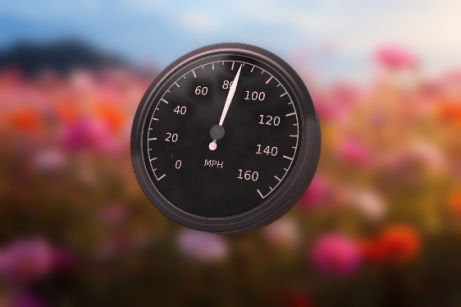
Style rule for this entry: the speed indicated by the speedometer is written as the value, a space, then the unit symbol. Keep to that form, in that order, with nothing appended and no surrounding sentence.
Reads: 85 mph
